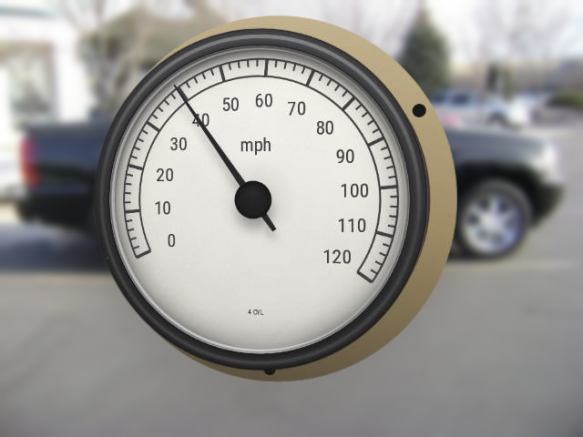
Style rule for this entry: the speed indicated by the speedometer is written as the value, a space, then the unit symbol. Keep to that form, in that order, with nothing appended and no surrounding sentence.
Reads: 40 mph
